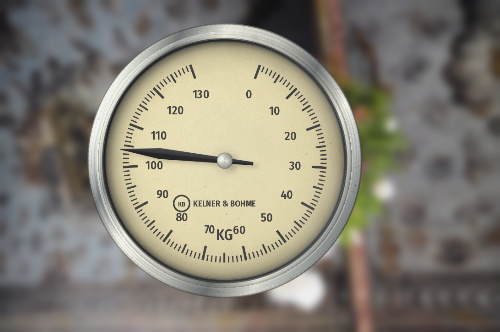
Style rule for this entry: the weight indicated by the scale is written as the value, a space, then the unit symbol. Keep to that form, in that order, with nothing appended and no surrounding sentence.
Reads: 104 kg
